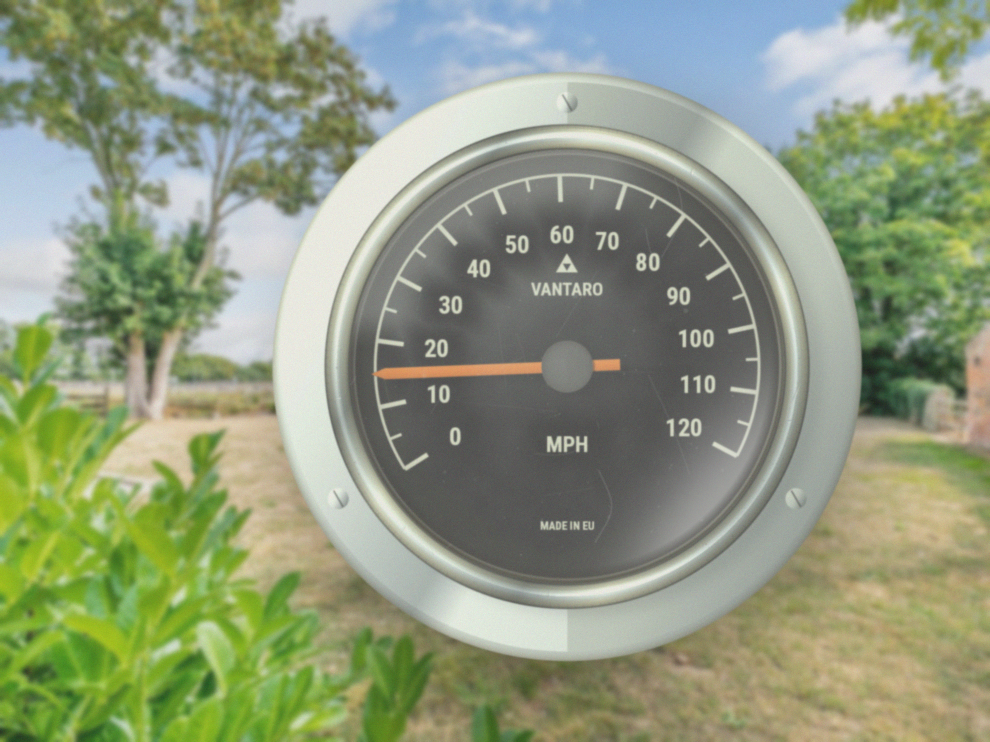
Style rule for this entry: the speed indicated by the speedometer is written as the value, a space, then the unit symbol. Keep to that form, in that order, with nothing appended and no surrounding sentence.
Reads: 15 mph
